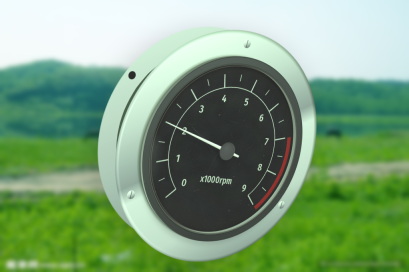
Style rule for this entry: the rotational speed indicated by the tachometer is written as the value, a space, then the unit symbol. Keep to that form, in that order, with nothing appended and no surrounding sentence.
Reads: 2000 rpm
